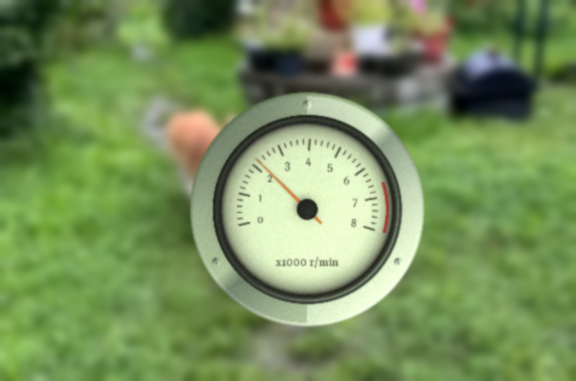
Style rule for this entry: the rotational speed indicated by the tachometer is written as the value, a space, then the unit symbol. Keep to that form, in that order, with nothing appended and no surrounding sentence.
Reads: 2200 rpm
